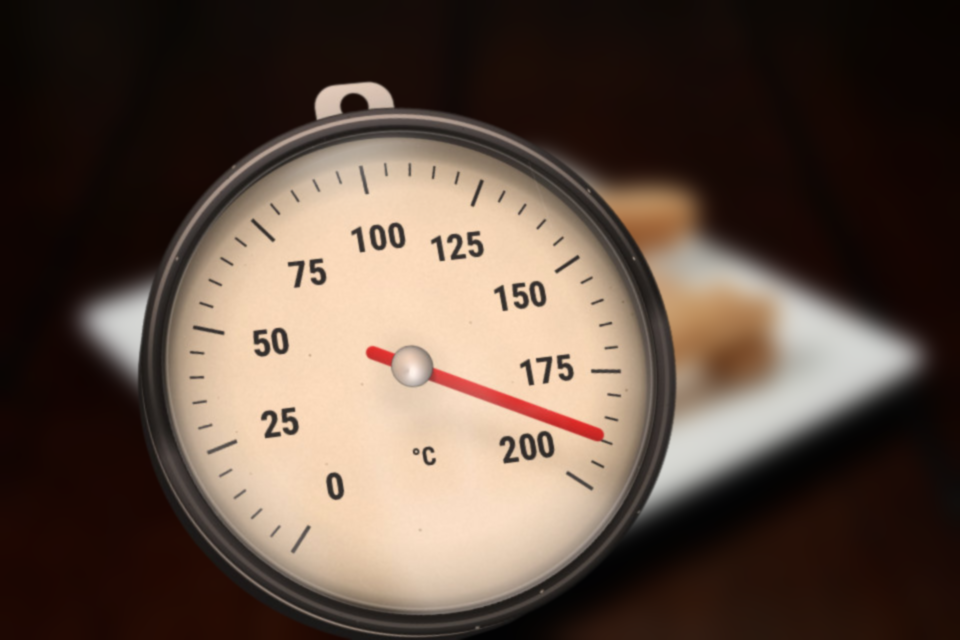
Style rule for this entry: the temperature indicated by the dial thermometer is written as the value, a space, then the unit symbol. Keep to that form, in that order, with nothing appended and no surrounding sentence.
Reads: 190 °C
